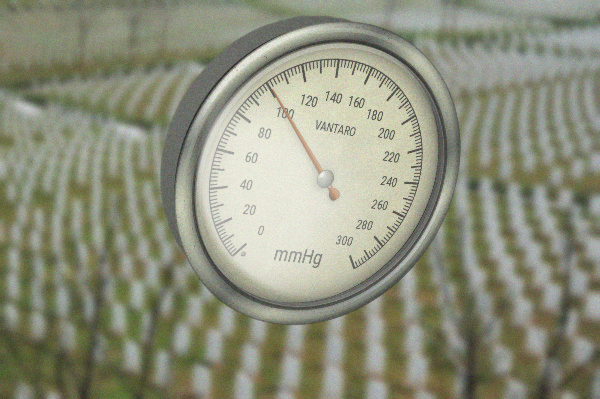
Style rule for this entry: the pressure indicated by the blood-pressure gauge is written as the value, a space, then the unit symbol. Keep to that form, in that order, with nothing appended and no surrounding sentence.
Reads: 100 mmHg
